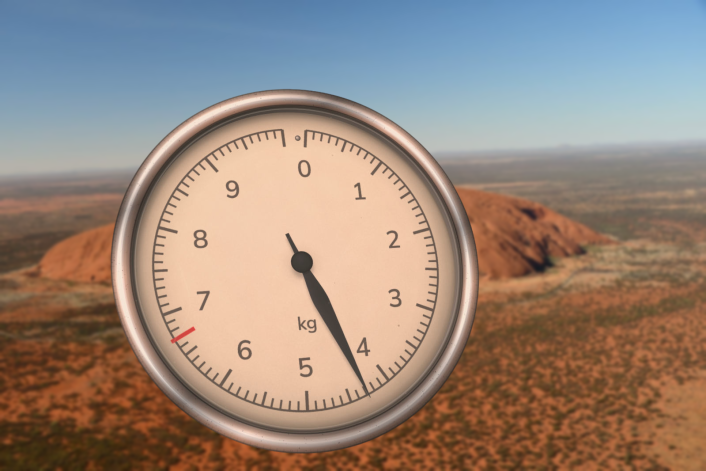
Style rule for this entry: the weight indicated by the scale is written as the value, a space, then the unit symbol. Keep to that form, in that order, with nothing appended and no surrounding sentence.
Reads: 4.3 kg
